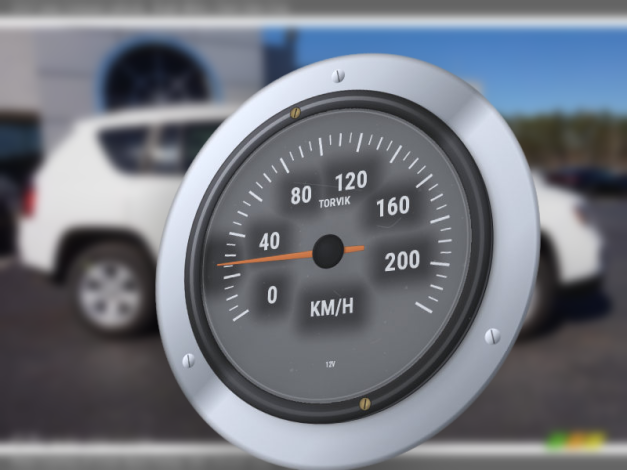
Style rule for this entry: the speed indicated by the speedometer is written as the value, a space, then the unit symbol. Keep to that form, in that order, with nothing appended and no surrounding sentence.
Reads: 25 km/h
